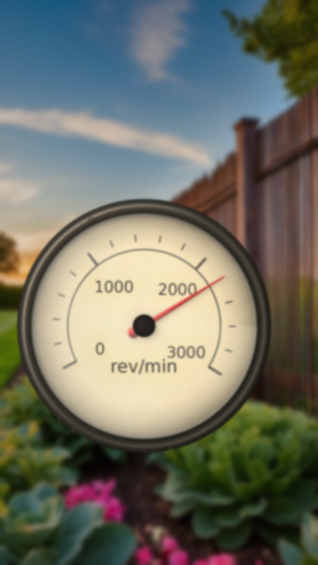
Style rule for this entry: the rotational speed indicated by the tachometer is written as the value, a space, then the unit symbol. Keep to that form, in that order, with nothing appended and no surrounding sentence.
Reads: 2200 rpm
